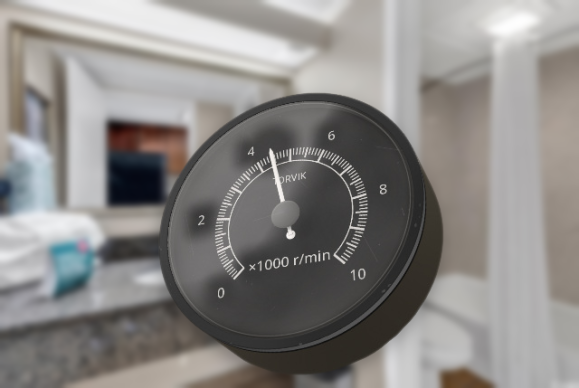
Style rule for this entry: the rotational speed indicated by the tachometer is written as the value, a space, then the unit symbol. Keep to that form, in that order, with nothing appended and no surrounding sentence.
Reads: 4500 rpm
